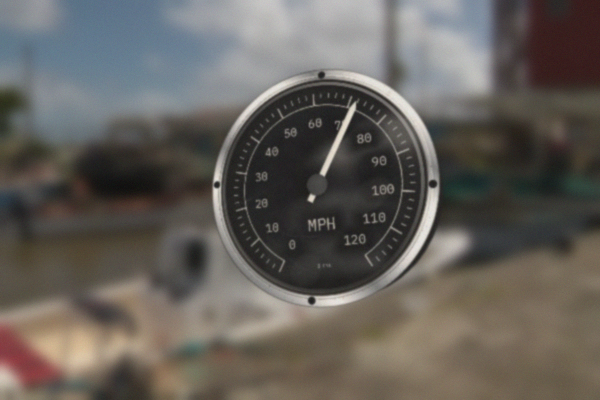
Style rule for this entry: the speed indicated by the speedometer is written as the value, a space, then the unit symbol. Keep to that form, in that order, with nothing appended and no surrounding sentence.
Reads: 72 mph
